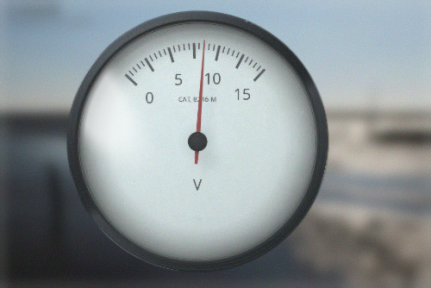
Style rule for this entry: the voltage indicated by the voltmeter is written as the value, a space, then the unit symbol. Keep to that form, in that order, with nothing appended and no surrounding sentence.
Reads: 8.5 V
